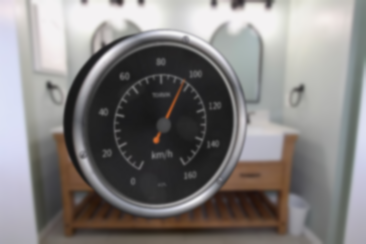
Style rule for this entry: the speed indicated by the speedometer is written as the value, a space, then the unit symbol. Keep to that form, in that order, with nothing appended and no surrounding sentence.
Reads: 95 km/h
